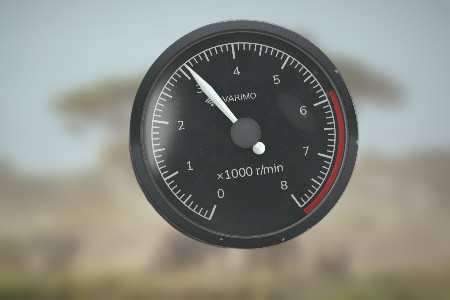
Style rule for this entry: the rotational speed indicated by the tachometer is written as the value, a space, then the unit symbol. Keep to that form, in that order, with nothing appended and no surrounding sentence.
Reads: 3100 rpm
